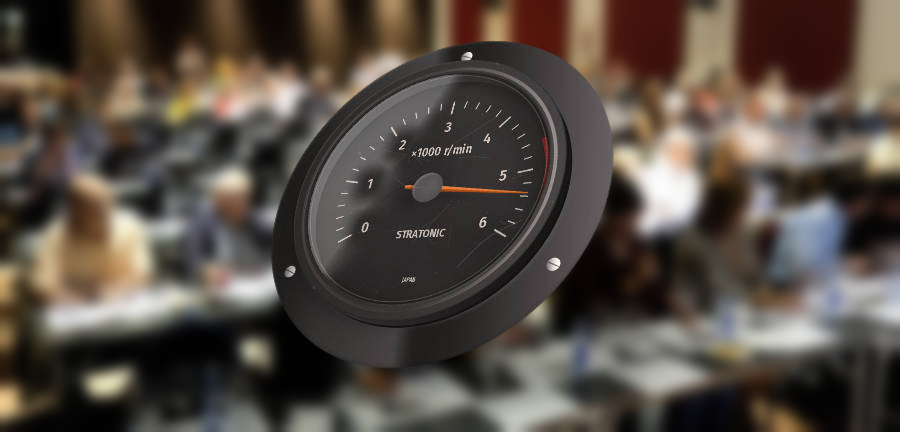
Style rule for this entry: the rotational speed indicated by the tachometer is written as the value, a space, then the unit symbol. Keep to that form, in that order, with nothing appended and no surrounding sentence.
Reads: 5400 rpm
